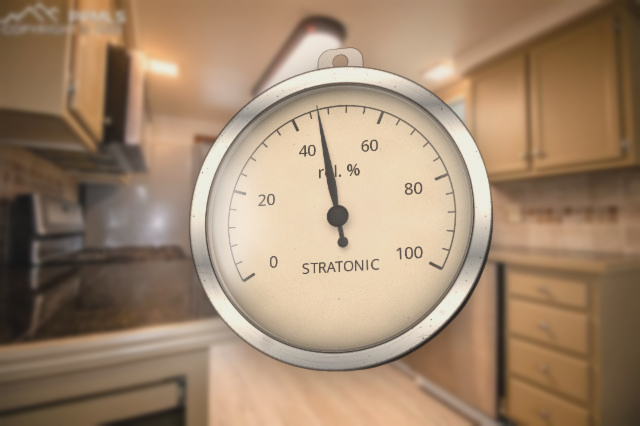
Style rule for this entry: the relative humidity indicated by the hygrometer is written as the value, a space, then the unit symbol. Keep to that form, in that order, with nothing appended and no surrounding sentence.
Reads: 46 %
